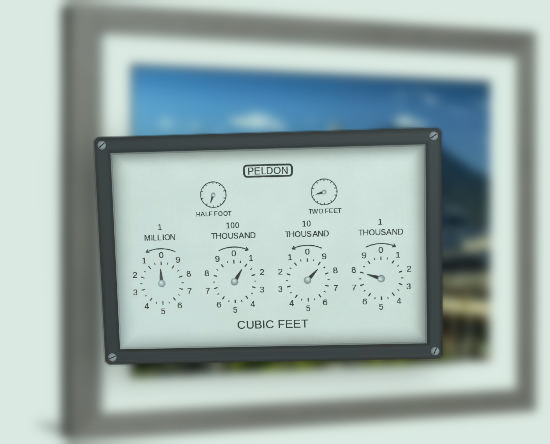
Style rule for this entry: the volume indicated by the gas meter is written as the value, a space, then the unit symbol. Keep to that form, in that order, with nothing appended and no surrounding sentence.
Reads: 8800 ft³
